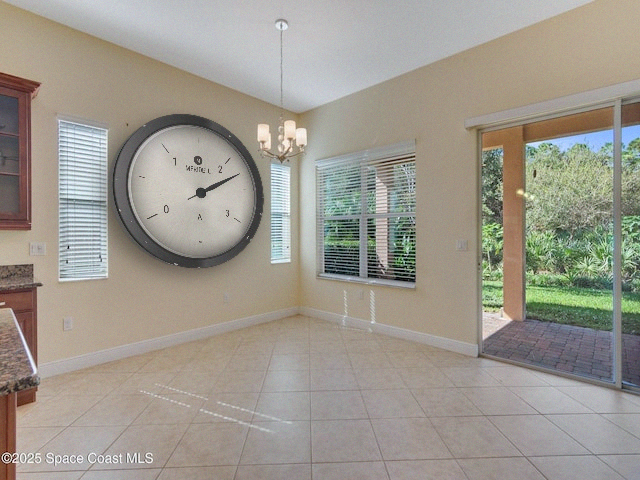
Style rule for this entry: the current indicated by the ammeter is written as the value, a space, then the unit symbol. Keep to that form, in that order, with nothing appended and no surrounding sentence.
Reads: 2.25 A
